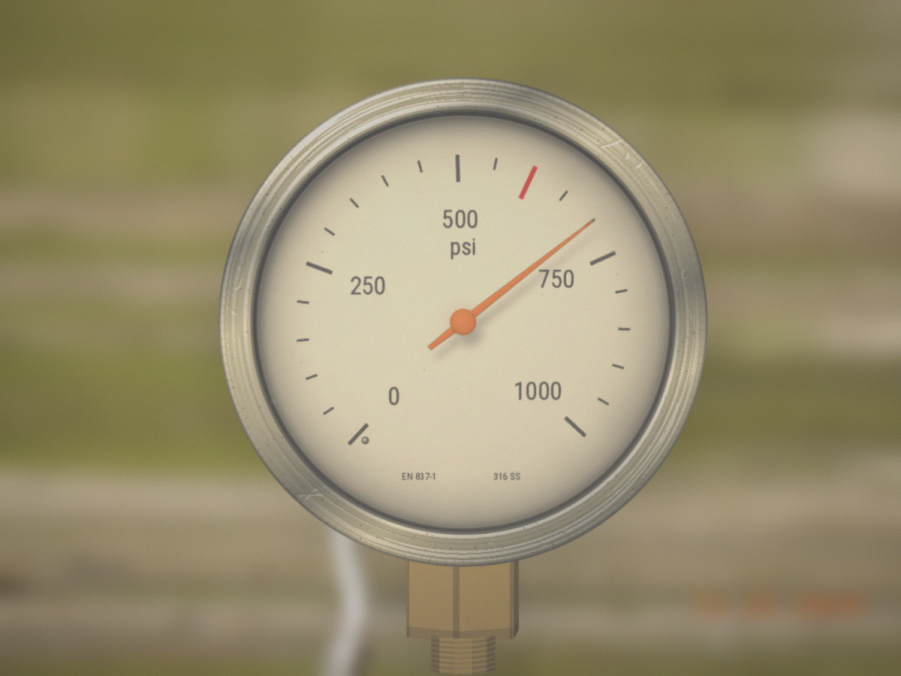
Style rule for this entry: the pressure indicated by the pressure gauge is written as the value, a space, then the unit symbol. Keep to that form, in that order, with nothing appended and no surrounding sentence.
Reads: 700 psi
